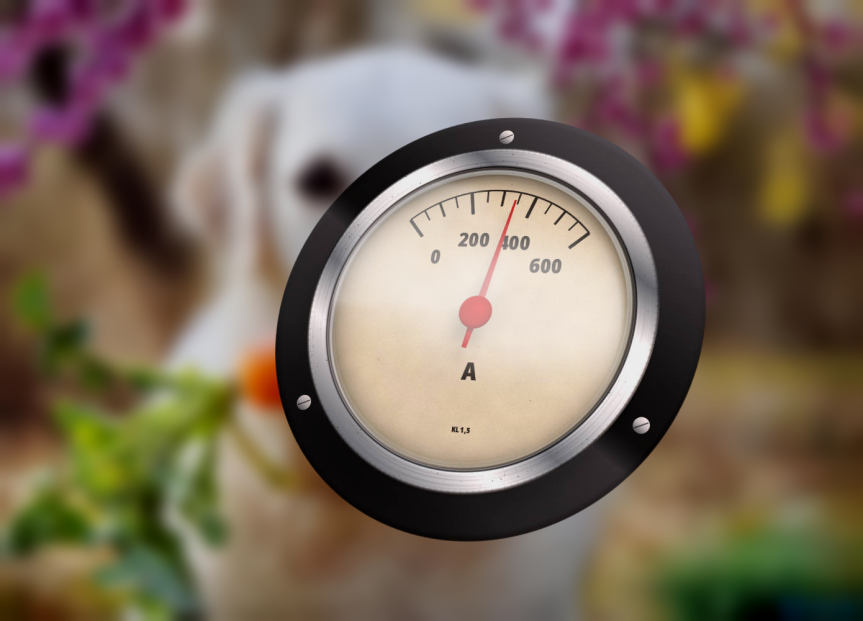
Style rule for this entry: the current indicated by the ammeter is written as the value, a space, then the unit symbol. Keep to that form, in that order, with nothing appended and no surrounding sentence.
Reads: 350 A
